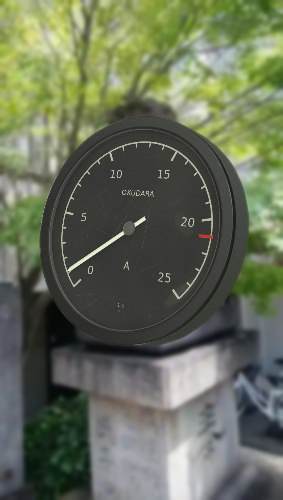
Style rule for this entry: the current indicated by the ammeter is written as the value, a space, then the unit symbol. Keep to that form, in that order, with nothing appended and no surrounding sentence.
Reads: 1 A
